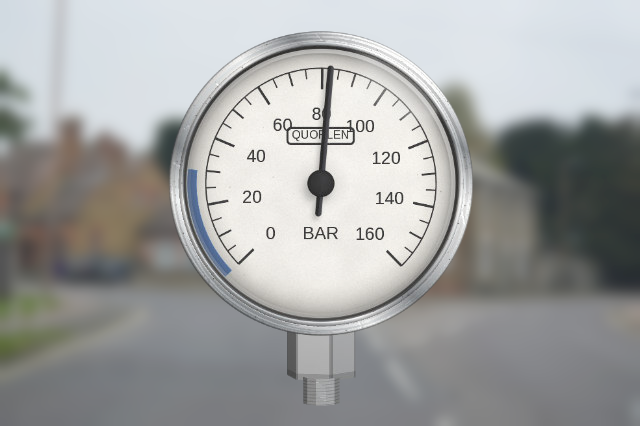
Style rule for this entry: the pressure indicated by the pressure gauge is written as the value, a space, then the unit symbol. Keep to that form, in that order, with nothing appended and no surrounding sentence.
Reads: 82.5 bar
